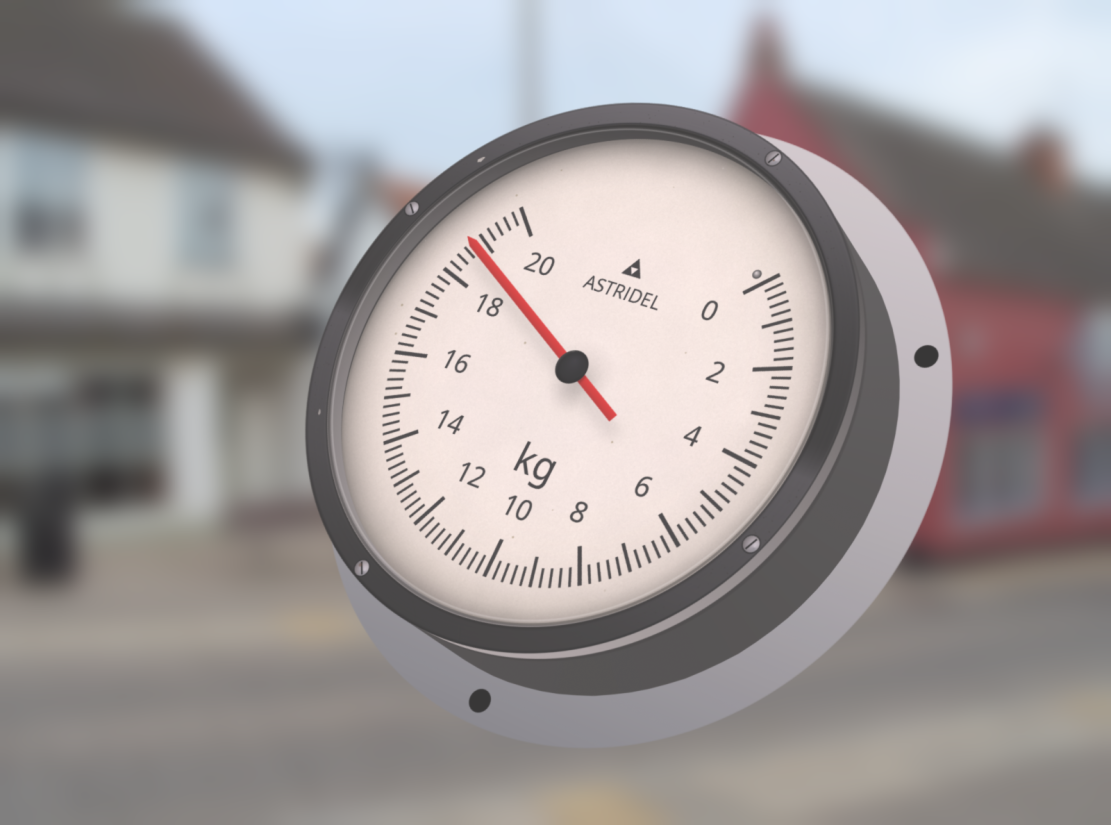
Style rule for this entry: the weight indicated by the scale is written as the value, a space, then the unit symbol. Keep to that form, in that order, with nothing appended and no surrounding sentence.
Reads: 18.8 kg
